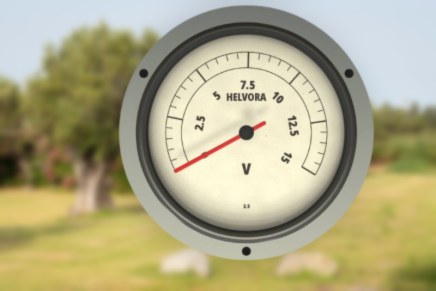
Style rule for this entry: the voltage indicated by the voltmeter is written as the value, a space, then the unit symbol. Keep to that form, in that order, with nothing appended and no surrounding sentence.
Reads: 0 V
